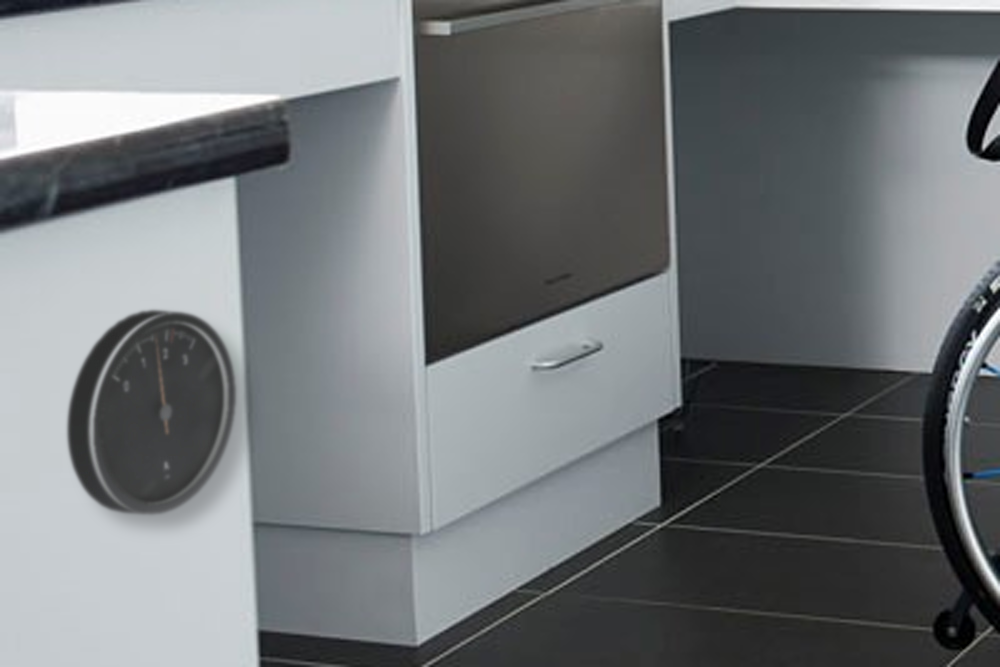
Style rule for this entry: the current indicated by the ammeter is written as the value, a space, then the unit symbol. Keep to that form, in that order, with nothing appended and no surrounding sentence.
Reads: 1.5 A
